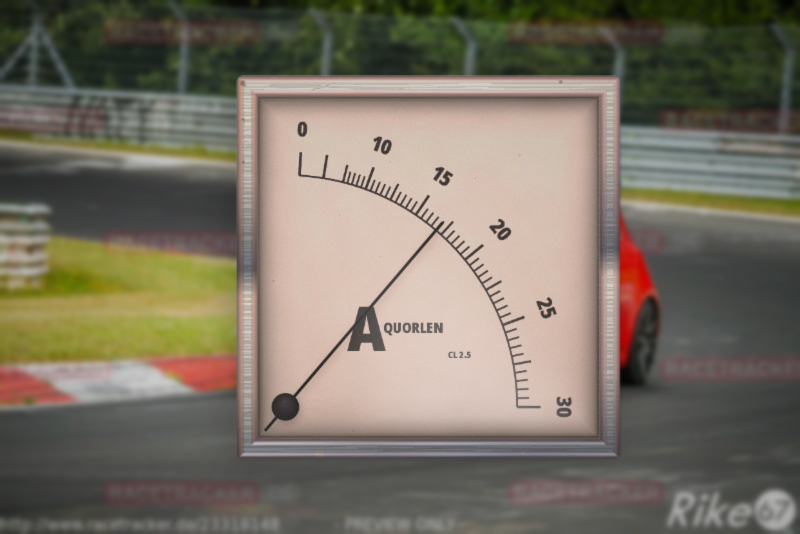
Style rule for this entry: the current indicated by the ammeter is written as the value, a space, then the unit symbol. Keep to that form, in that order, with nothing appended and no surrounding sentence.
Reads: 17 A
